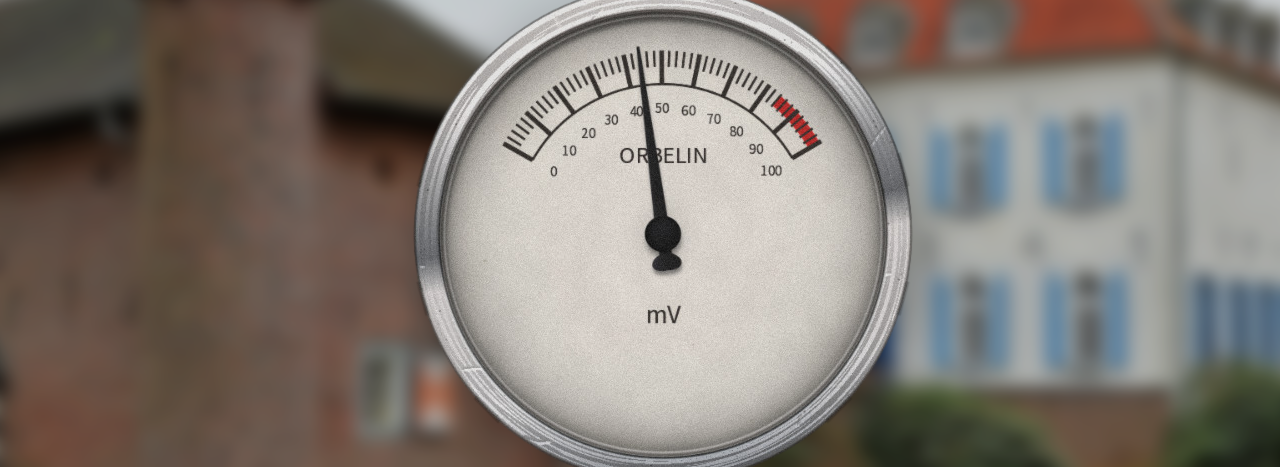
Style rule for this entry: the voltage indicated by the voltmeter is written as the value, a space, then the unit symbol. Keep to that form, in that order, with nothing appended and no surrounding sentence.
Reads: 44 mV
